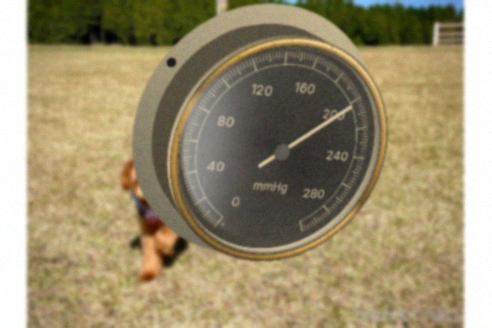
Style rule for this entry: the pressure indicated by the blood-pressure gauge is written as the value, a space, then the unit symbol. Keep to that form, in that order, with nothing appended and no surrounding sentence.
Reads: 200 mmHg
